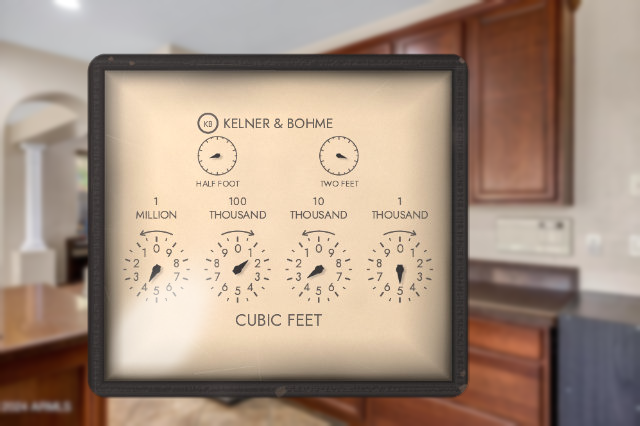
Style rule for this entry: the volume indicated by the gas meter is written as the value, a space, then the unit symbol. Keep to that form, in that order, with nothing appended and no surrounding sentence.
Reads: 413500 ft³
